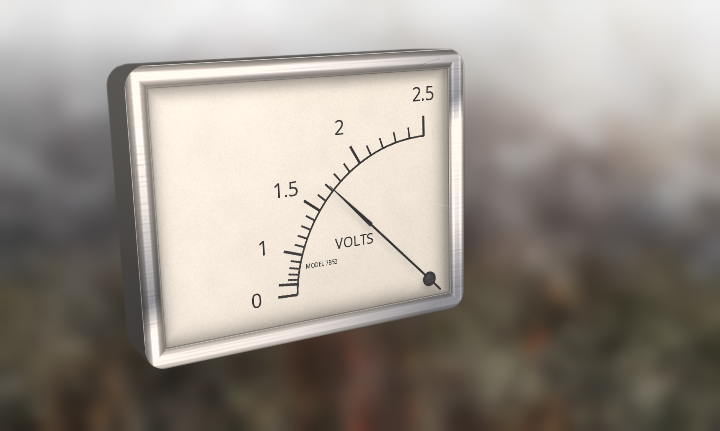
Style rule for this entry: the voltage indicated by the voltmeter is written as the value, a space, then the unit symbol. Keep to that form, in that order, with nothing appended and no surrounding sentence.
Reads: 1.7 V
